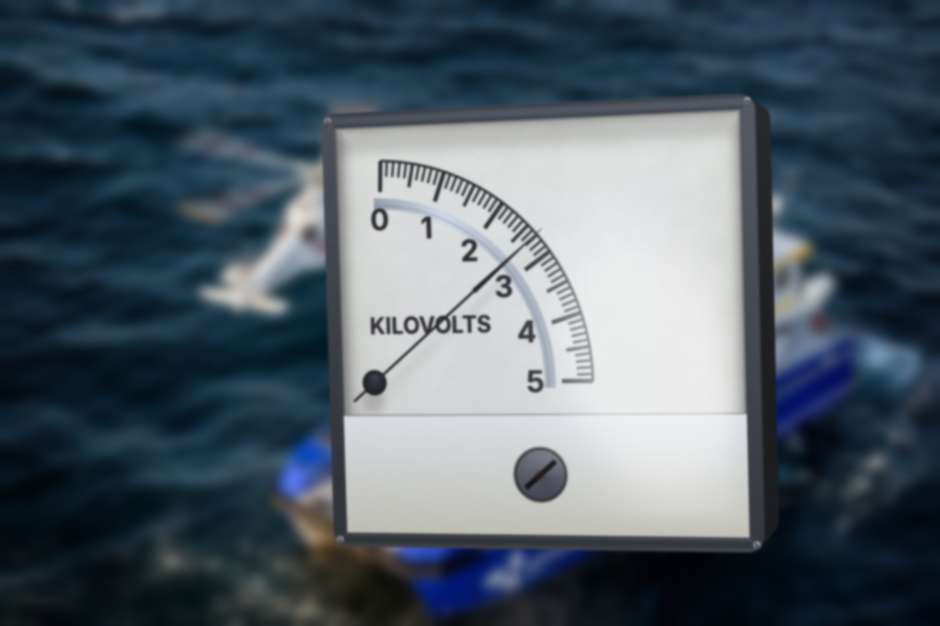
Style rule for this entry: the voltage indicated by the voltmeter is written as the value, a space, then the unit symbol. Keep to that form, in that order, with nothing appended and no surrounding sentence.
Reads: 2.7 kV
